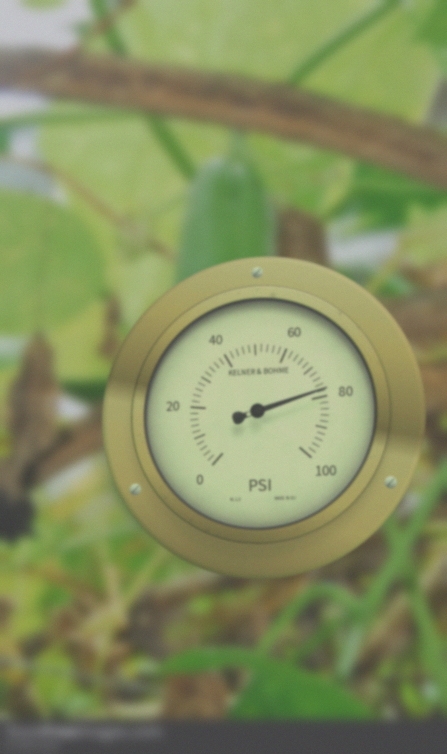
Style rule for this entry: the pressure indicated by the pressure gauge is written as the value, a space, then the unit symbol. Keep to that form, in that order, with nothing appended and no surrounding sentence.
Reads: 78 psi
